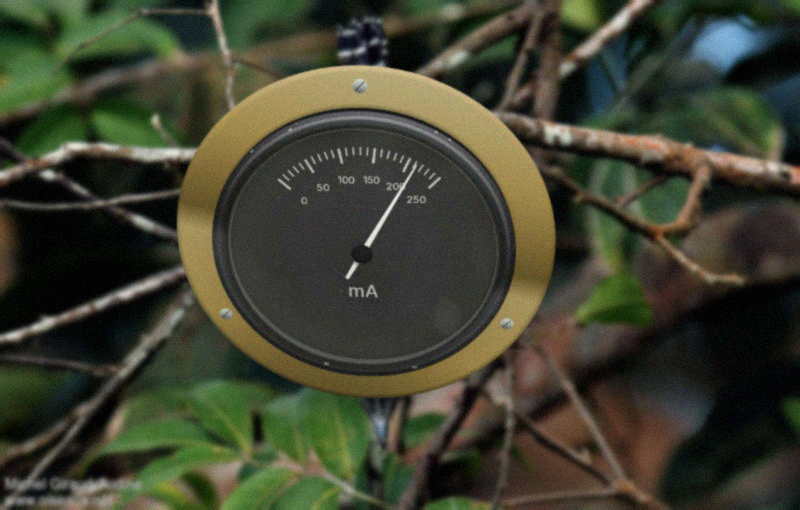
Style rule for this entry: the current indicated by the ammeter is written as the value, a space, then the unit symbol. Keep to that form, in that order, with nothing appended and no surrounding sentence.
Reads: 210 mA
